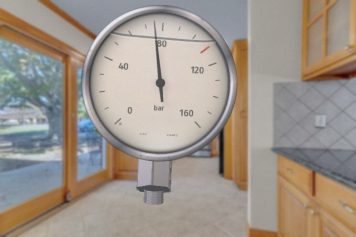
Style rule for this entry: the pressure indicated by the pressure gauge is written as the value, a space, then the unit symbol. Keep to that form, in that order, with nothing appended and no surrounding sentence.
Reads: 75 bar
